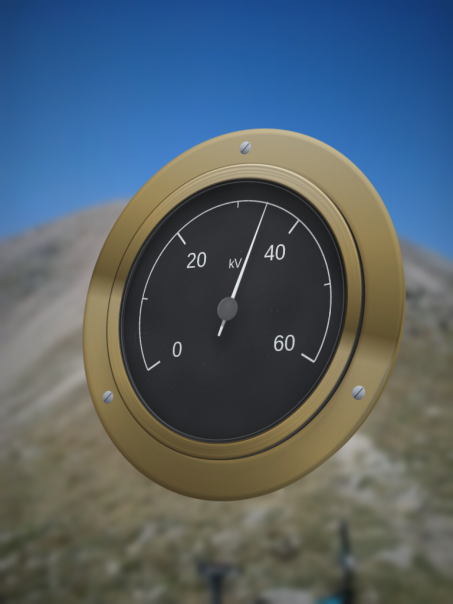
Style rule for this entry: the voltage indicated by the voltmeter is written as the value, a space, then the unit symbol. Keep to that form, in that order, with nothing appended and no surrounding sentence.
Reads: 35 kV
